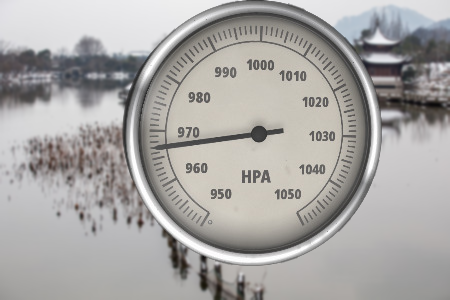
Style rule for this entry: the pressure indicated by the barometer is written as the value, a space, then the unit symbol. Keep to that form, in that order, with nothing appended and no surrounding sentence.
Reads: 967 hPa
